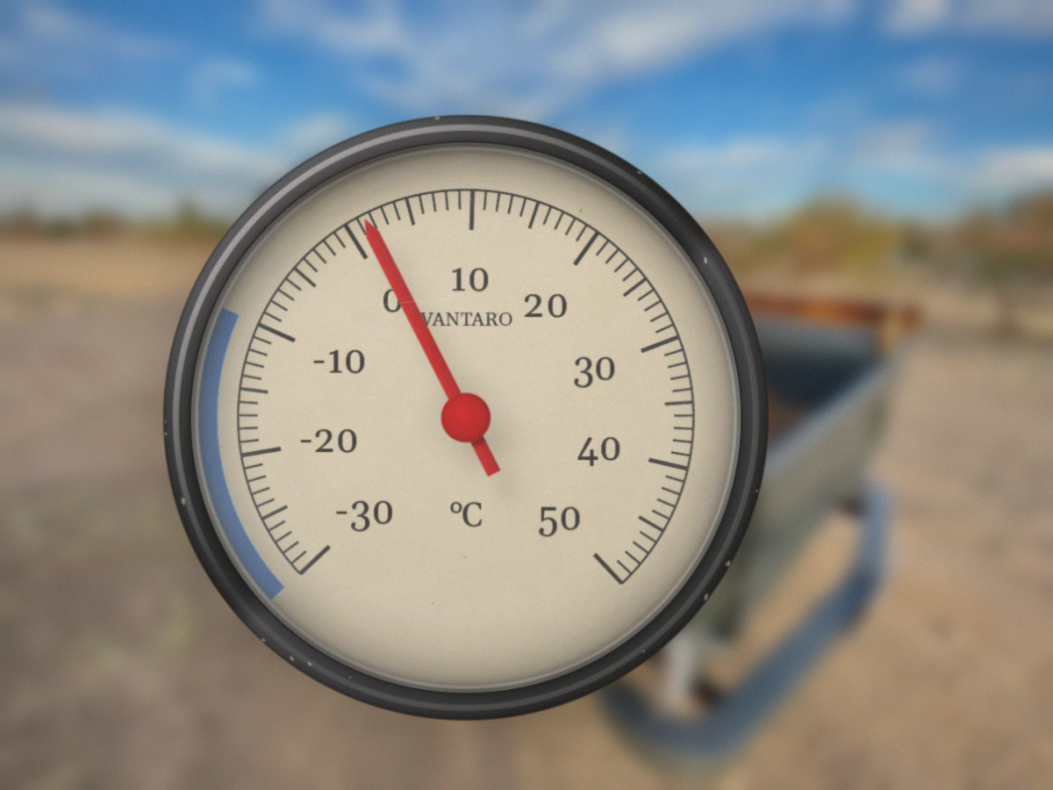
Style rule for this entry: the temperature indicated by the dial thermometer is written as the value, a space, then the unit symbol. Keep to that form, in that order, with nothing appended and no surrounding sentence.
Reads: 1.5 °C
